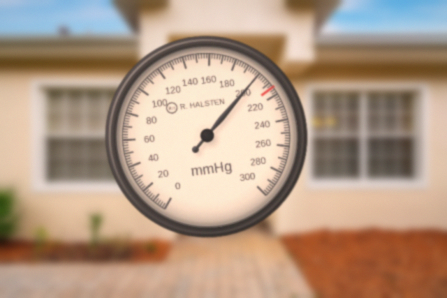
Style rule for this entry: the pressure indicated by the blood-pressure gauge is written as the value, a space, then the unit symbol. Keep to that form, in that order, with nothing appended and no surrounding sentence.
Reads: 200 mmHg
